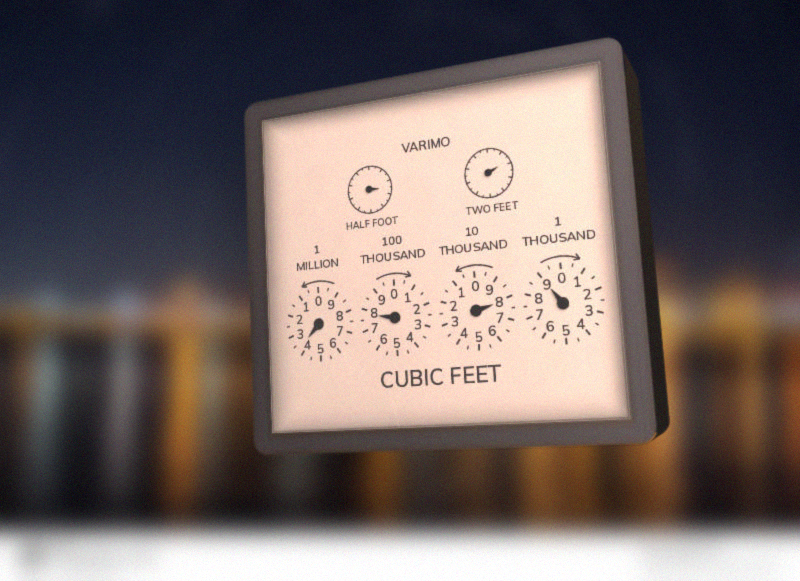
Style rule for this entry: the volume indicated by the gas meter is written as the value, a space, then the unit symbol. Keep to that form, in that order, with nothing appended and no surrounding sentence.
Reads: 377900 ft³
